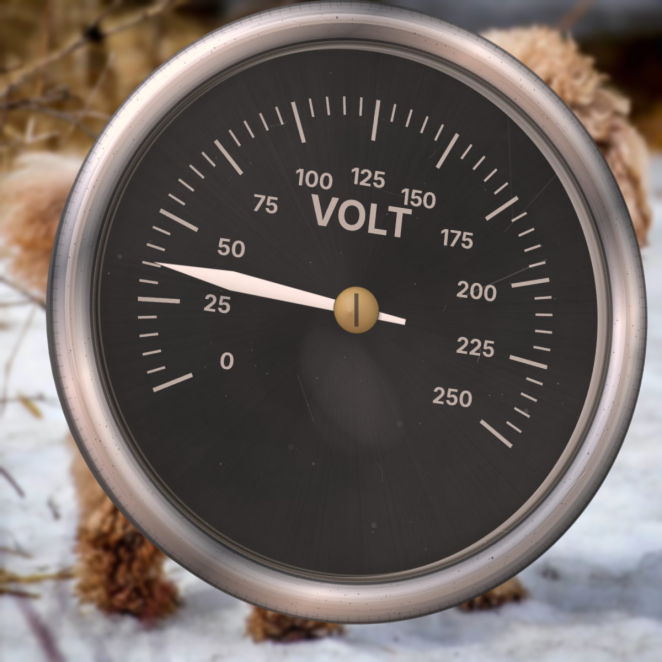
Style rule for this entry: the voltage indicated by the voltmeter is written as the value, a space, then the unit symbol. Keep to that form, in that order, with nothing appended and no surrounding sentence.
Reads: 35 V
